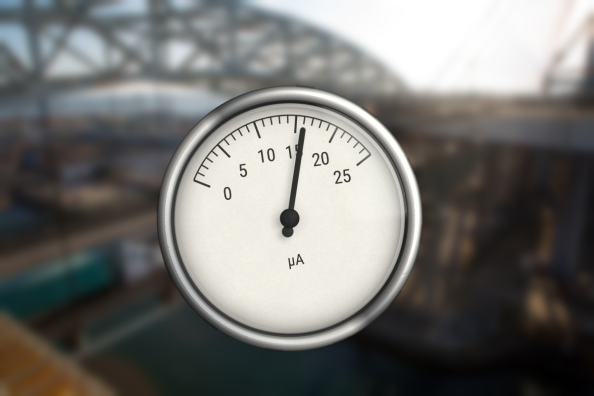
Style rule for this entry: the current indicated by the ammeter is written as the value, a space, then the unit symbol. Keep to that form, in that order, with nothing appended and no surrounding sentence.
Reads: 16 µA
